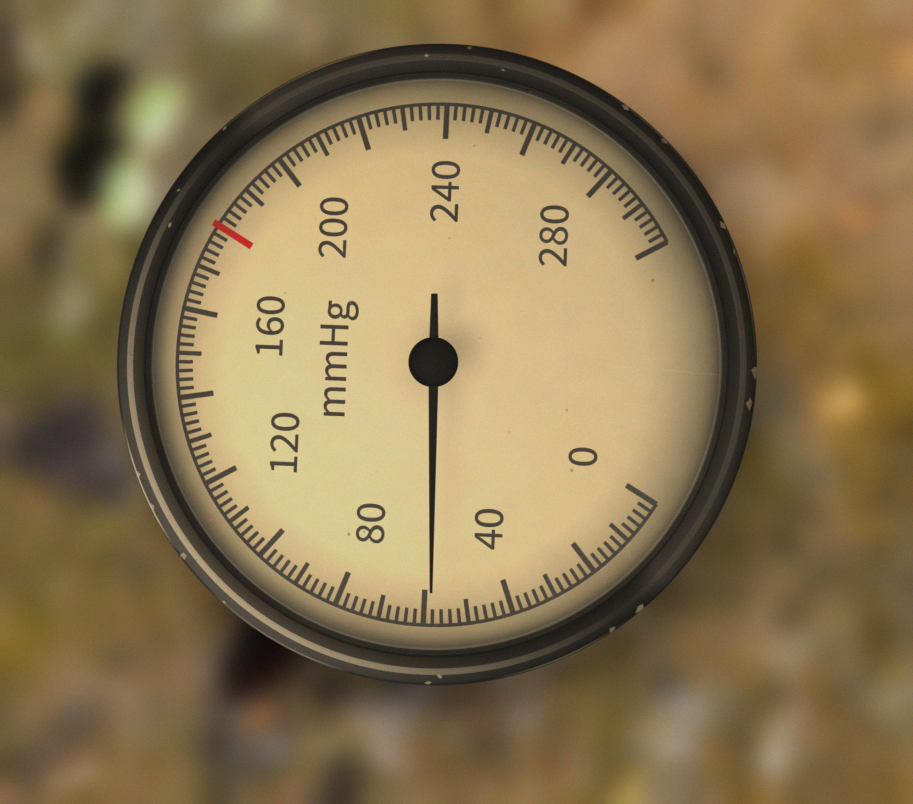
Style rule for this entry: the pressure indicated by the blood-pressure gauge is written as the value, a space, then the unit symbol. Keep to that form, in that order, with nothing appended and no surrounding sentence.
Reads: 58 mmHg
